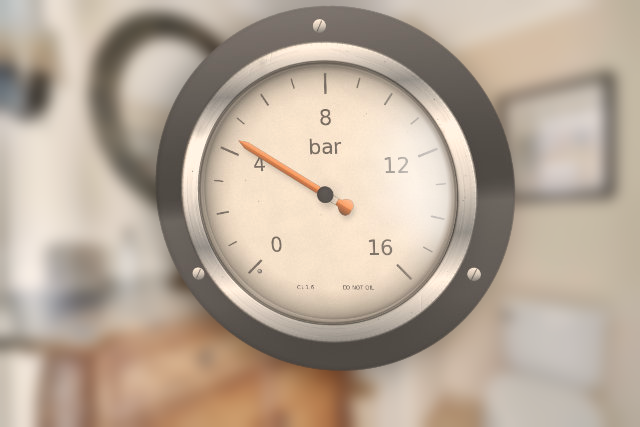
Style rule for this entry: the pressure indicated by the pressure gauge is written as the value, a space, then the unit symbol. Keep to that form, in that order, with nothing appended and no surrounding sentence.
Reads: 4.5 bar
